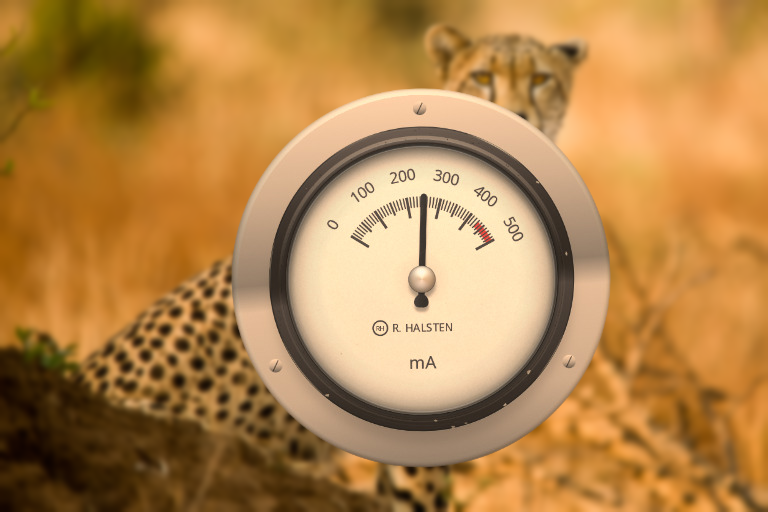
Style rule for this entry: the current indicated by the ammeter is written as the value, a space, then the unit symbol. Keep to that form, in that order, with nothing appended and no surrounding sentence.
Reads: 250 mA
